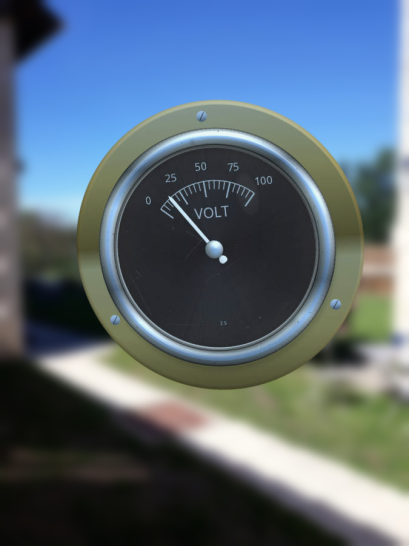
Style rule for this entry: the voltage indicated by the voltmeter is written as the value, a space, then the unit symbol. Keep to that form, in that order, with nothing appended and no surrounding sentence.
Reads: 15 V
